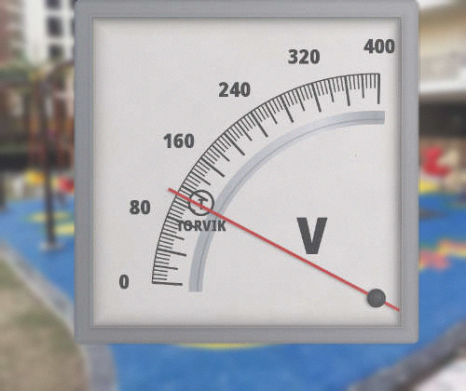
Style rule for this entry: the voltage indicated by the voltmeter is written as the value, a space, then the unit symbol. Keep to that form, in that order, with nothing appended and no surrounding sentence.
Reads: 110 V
